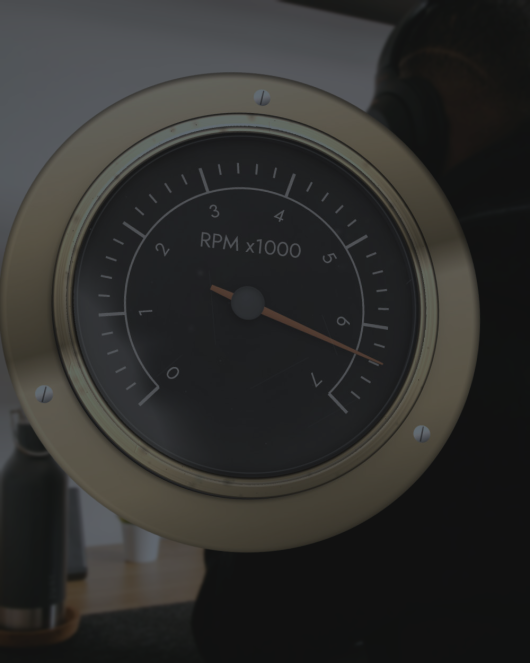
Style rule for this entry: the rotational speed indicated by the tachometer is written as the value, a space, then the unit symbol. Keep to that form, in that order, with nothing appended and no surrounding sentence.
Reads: 6400 rpm
